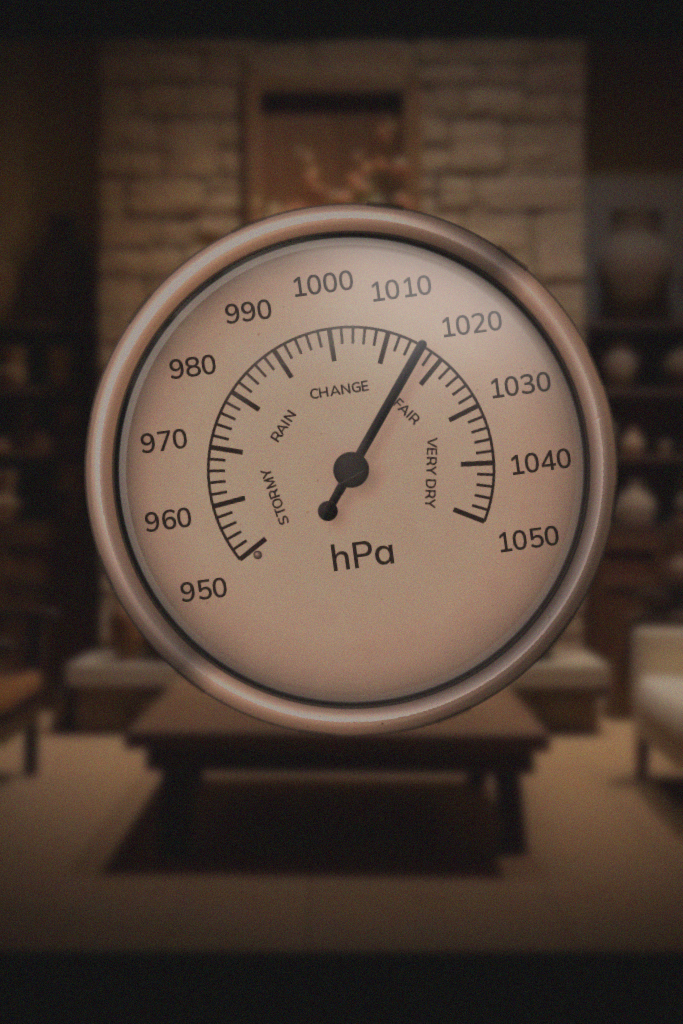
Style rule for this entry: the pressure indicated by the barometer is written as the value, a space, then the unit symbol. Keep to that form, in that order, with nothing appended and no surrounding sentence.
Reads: 1016 hPa
